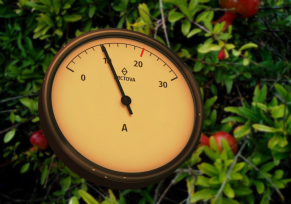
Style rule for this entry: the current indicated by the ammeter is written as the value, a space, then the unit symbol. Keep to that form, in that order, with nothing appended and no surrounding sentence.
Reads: 10 A
